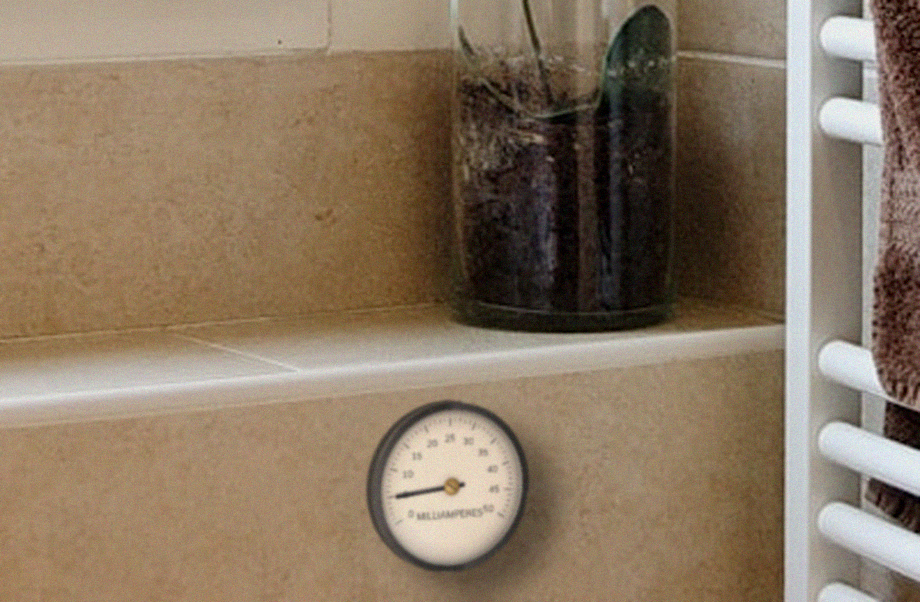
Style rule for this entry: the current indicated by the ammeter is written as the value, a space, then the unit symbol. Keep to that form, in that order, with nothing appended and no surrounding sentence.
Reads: 5 mA
